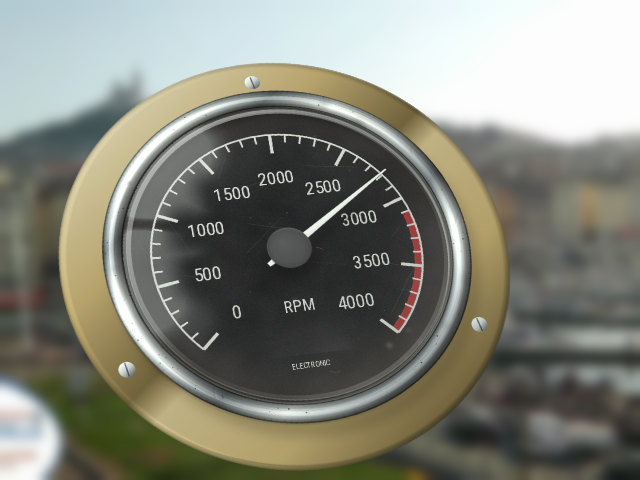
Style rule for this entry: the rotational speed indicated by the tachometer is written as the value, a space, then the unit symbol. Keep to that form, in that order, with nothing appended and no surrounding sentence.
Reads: 2800 rpm
